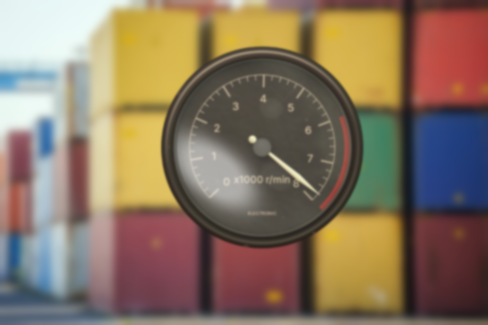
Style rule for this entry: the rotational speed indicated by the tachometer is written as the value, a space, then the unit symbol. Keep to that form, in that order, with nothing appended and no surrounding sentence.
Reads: 7800 rpm
